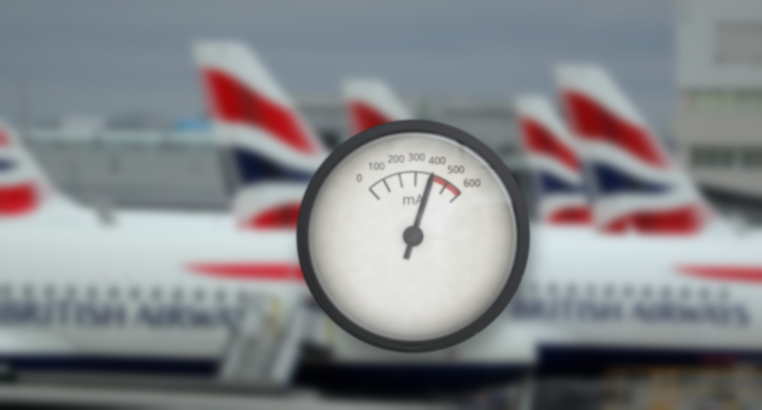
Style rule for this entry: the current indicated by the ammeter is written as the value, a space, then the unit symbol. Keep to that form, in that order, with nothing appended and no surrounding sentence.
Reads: 400 mA
